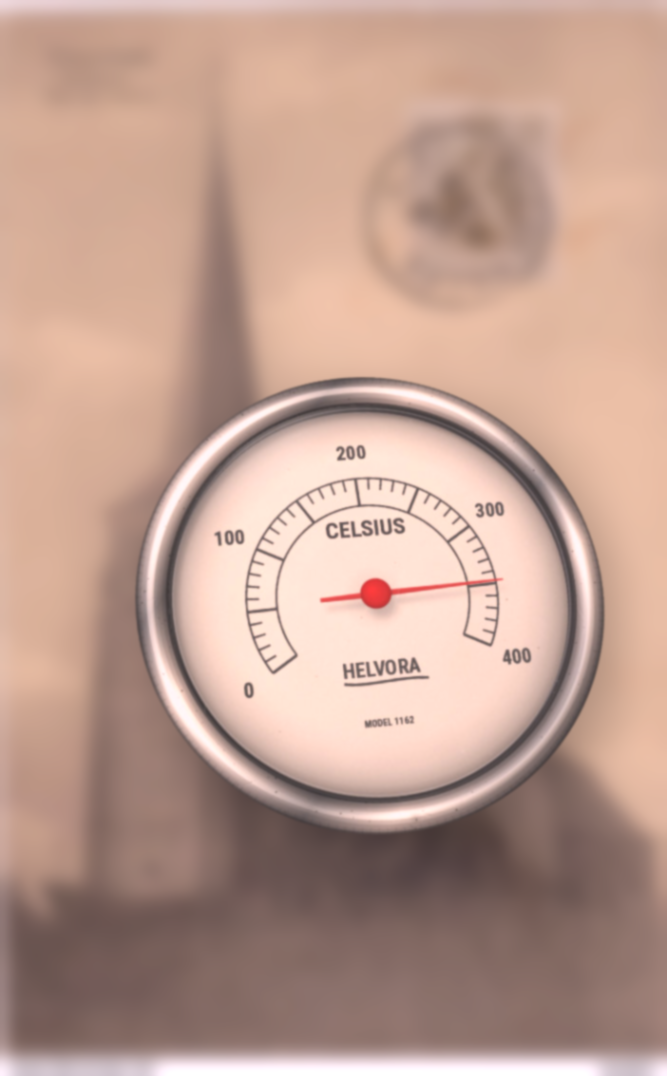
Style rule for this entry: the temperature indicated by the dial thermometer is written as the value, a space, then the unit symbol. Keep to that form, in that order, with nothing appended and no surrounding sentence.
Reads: 350 °C
